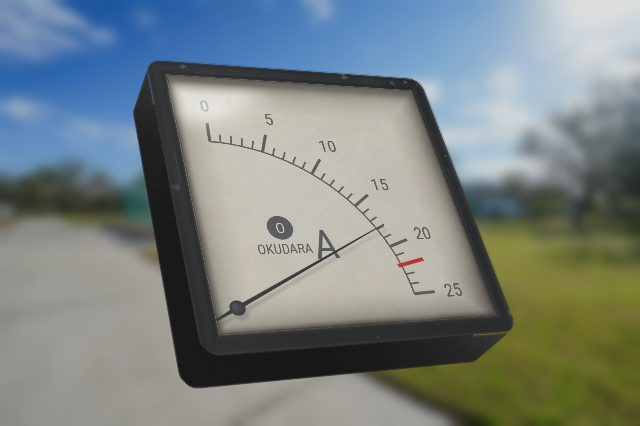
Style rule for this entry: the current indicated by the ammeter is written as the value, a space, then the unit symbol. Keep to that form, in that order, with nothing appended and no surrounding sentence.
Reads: 18 A
